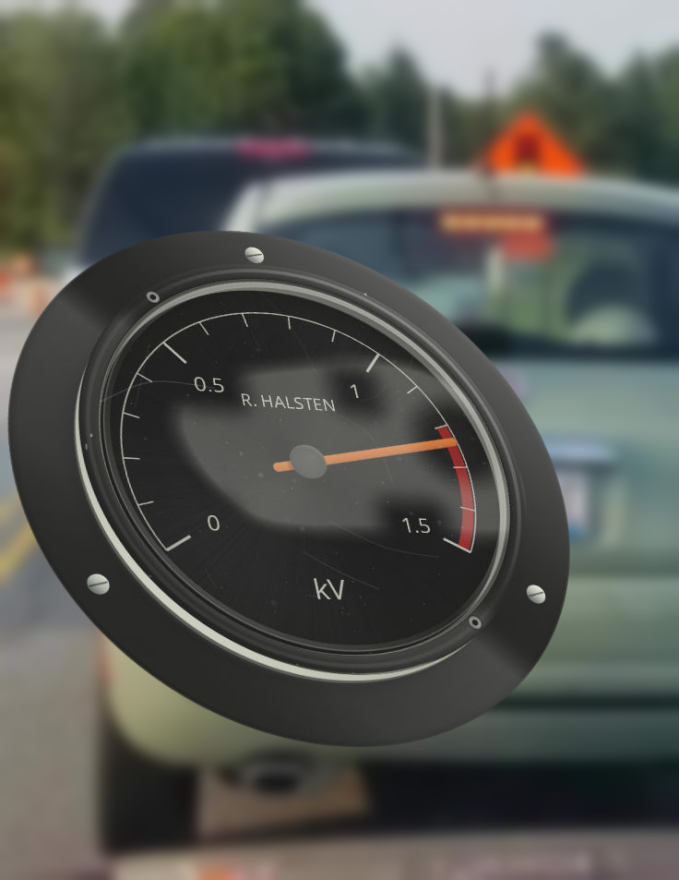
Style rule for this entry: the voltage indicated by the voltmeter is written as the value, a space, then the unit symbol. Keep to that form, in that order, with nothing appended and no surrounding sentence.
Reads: 1.25 kV
